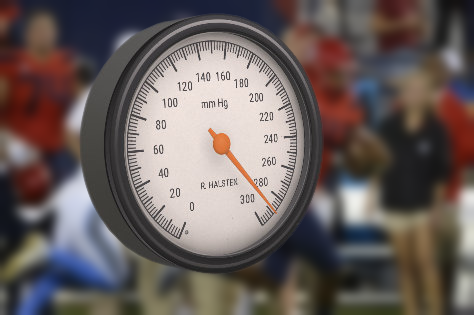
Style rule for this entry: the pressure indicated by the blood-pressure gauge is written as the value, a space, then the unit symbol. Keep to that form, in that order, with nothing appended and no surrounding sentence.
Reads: 290 mmHg
